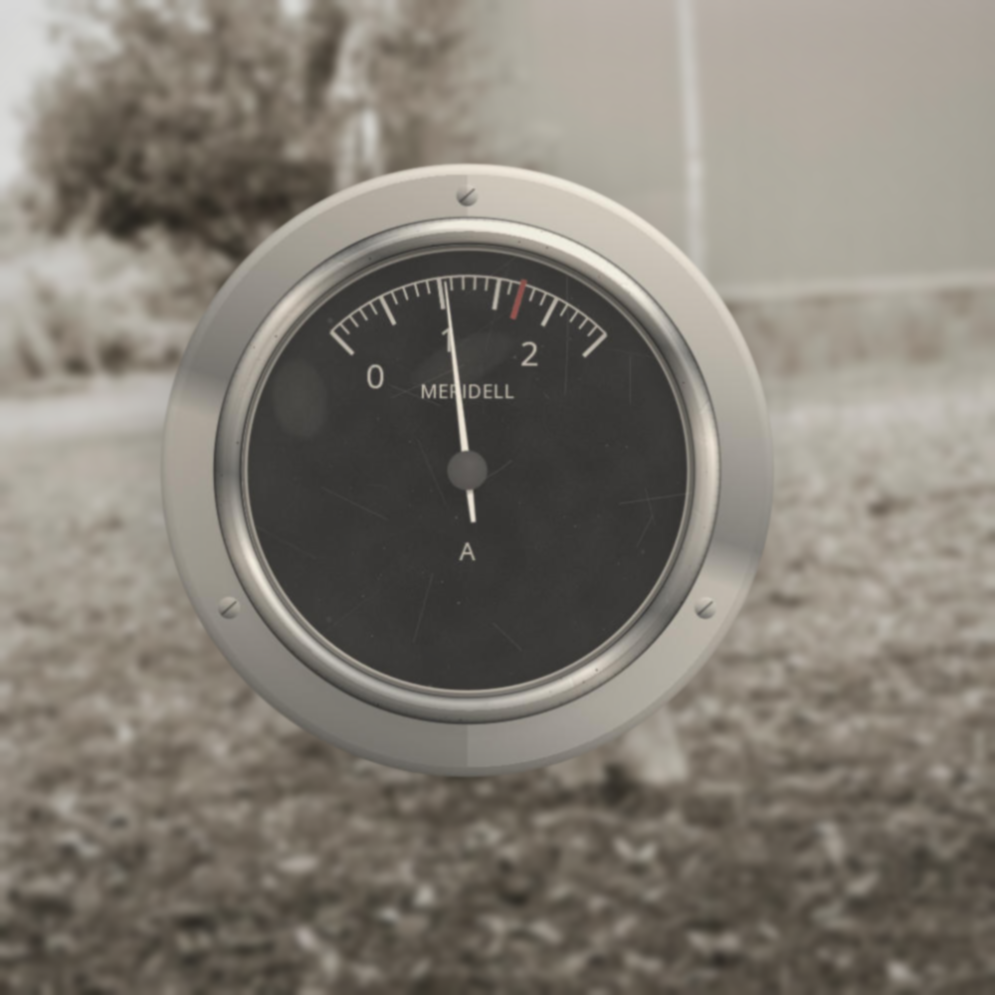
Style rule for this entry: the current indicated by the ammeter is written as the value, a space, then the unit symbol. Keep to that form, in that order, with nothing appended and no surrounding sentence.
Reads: 1.05 A
